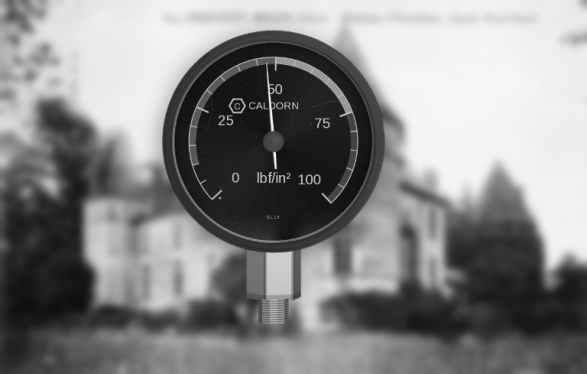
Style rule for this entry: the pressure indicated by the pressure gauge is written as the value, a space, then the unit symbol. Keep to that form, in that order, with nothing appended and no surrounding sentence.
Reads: 47.5 psi
